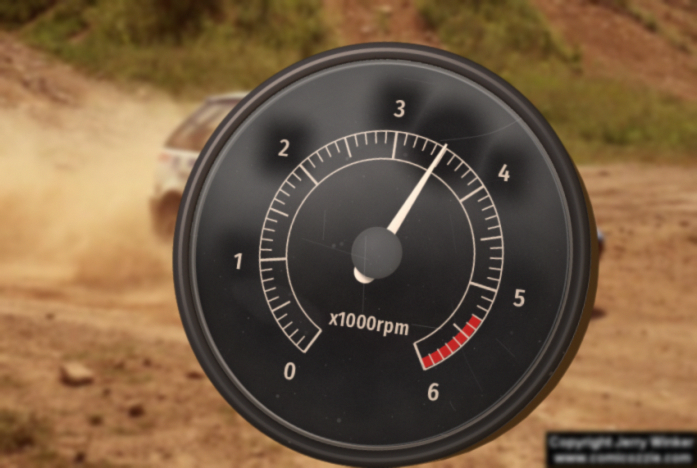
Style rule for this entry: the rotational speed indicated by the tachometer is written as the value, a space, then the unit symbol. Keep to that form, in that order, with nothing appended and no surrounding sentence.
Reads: 3500 rpm
